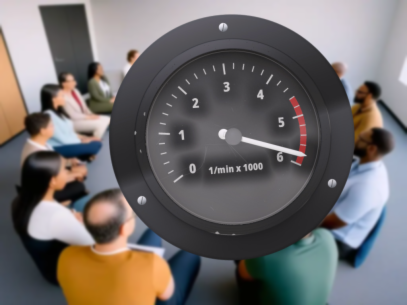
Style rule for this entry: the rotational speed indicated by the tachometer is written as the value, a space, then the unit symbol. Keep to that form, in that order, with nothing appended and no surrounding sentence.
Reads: 5800 rpm
